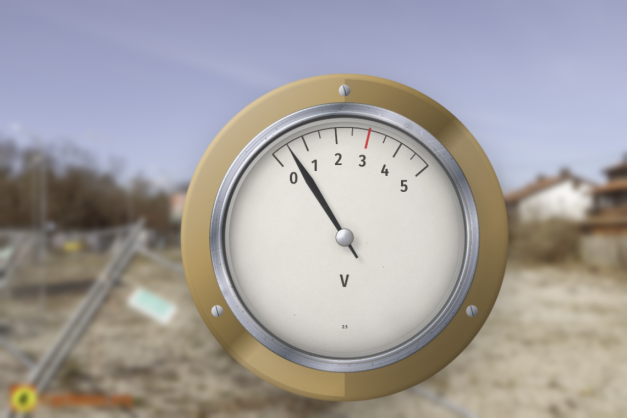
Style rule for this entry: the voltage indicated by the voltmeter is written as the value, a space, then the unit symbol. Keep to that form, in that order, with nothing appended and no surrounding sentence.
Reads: 0.5 V
